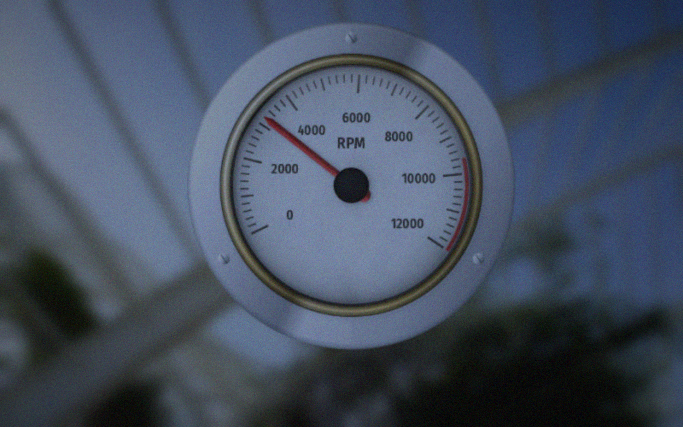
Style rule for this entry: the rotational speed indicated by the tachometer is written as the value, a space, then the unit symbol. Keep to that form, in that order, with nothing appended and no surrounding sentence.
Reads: 3200 rpm
